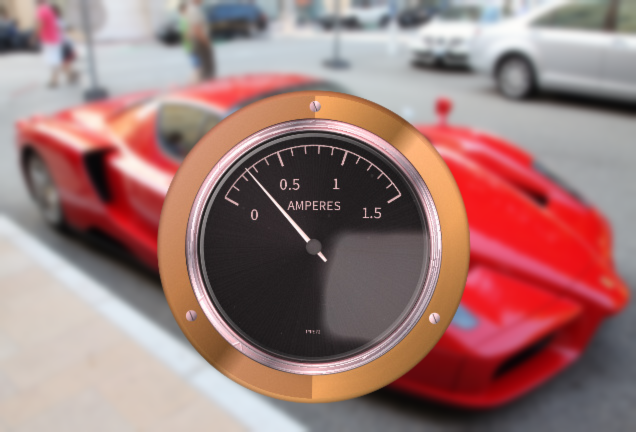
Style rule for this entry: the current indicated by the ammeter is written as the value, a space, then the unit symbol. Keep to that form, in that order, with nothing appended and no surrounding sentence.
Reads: 0.25 A
